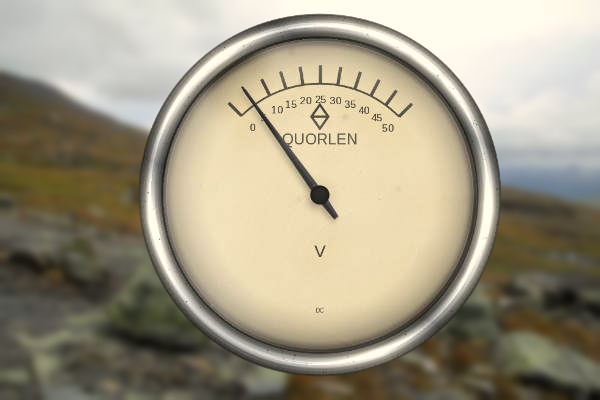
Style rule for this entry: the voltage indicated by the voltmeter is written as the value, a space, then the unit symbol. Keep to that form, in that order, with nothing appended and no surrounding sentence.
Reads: 5 V
